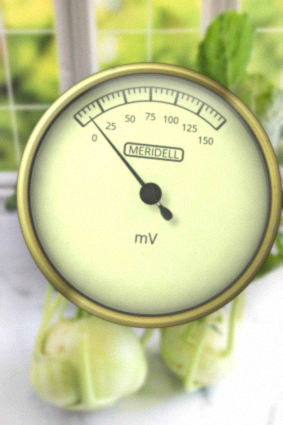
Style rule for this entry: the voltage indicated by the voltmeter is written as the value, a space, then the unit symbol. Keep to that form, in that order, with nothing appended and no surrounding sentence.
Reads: 10 mV
